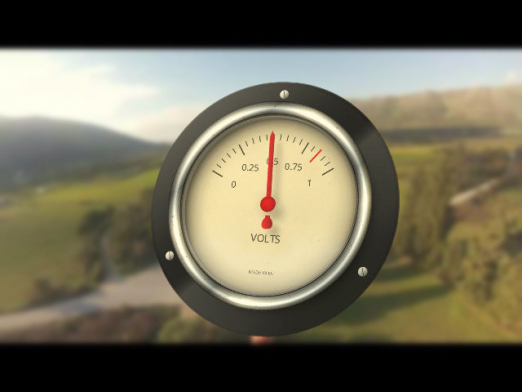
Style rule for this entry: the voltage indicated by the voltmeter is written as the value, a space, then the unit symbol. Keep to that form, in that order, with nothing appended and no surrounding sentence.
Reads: 0.5 V
